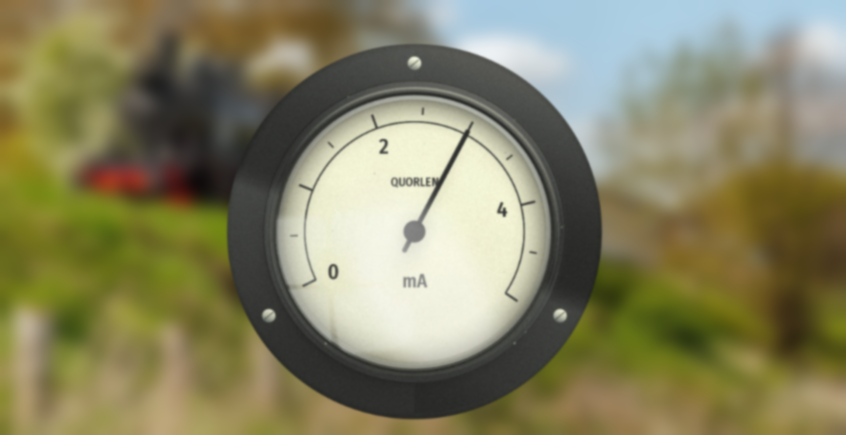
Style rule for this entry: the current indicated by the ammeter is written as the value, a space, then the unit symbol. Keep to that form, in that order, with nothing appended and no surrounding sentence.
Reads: 3 mA
